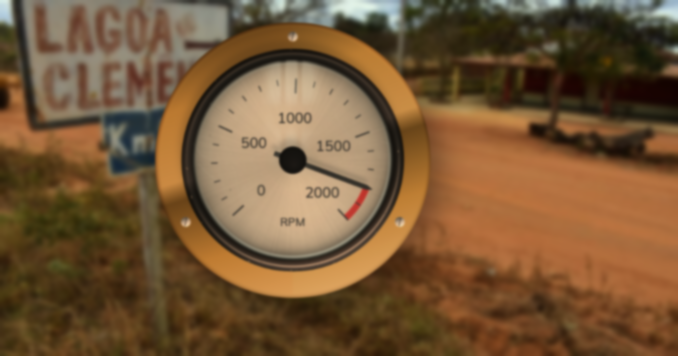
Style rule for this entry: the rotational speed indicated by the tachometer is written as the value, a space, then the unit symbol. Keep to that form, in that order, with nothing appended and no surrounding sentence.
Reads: 1800 rpm
